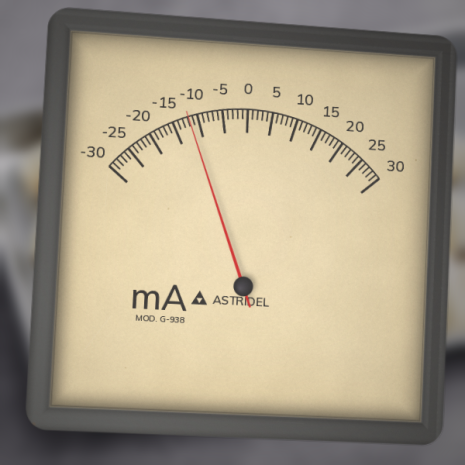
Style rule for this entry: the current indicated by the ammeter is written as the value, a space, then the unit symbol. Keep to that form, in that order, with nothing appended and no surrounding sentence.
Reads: -12 mA
